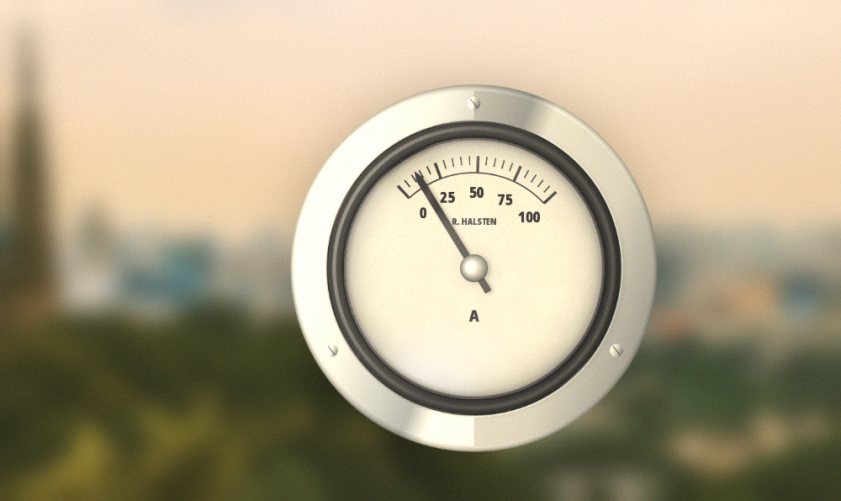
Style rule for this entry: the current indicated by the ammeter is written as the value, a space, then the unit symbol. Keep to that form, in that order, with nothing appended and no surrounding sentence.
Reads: 12.5 A
